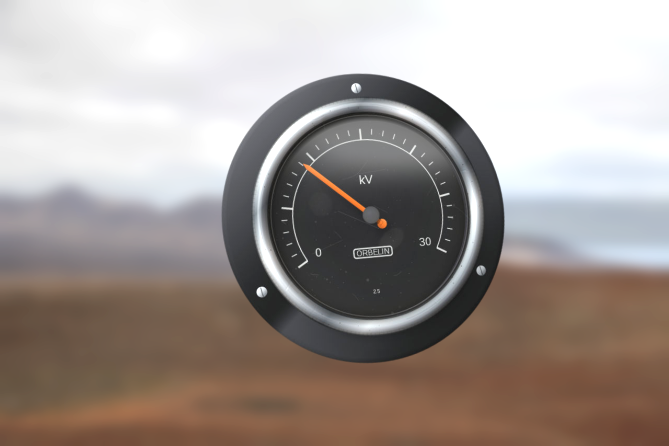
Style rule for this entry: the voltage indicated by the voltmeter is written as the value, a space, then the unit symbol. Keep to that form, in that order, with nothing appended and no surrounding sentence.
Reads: 9 kV
